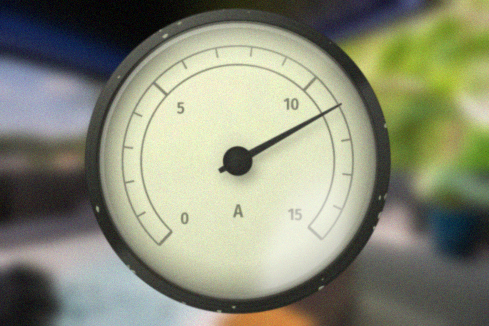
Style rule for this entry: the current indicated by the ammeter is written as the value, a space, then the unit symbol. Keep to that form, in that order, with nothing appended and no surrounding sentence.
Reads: 11 A
